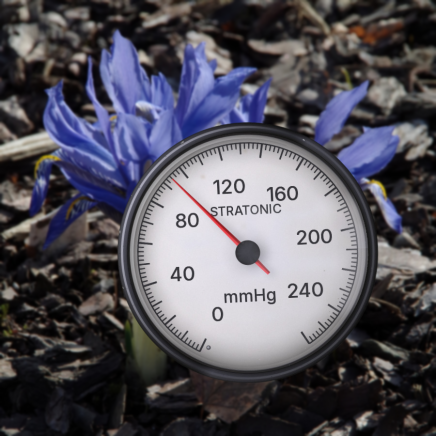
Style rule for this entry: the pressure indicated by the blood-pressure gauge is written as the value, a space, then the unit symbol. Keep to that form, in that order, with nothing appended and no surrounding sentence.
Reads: 94 mmHg
